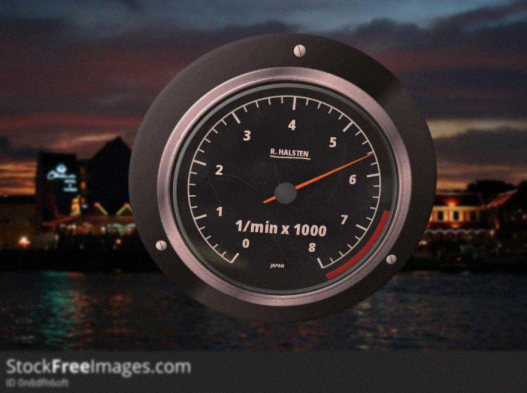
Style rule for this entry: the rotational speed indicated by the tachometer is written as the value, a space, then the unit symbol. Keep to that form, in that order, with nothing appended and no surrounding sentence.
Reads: 5600 rpm
